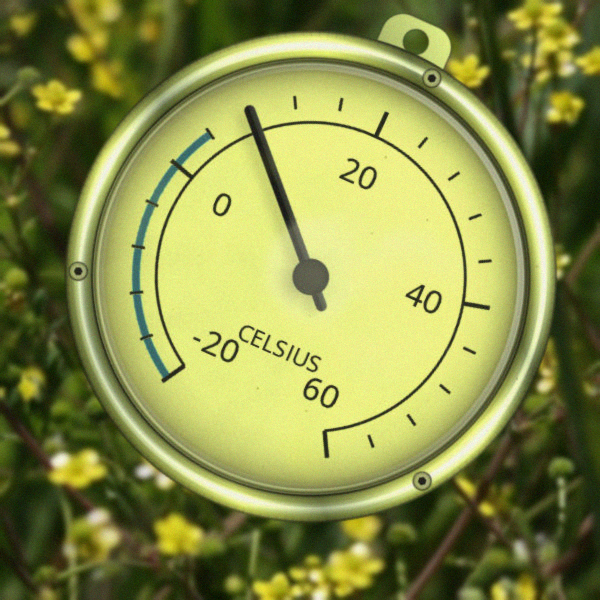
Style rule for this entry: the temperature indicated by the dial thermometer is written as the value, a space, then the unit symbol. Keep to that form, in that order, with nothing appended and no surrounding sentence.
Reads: 8 °C
